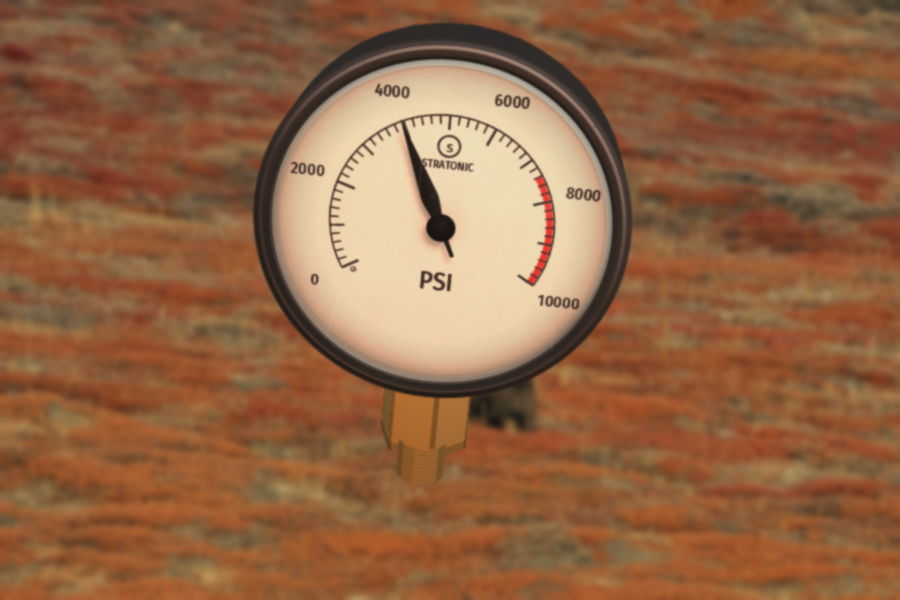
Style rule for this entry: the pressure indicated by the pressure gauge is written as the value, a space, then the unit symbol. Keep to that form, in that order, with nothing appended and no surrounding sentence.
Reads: 4000 psi
